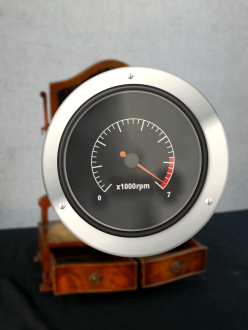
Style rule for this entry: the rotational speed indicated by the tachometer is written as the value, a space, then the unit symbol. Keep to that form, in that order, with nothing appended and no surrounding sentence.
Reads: 6800 rpm
